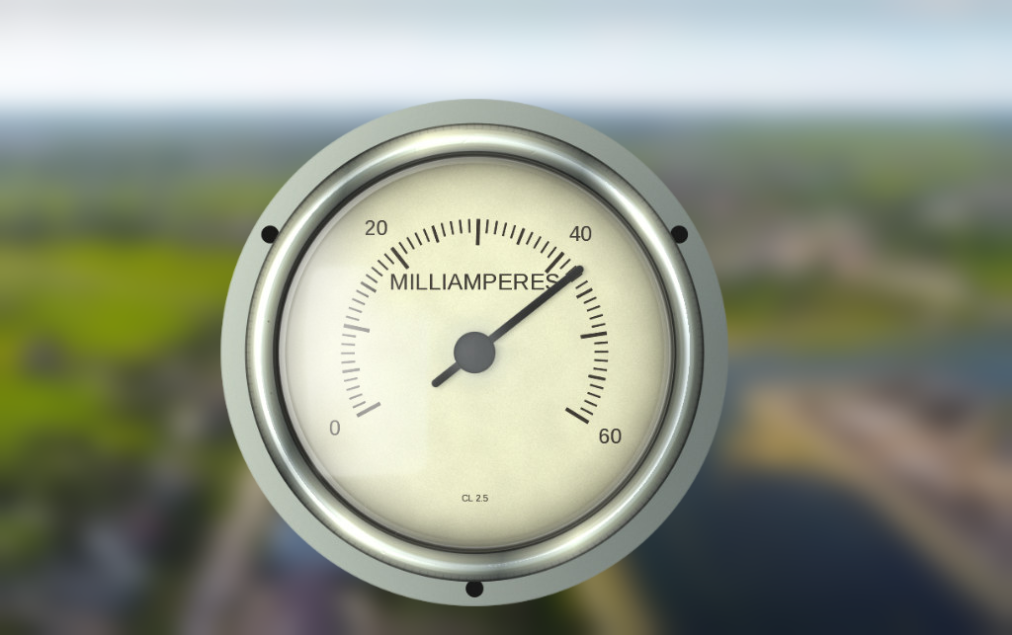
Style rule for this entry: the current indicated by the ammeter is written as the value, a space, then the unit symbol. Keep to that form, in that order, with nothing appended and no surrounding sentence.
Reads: 42.5 mA
